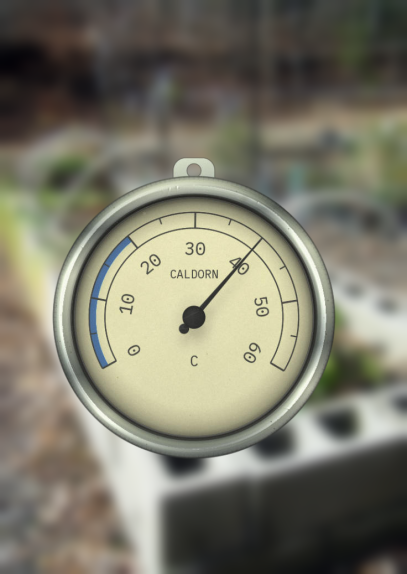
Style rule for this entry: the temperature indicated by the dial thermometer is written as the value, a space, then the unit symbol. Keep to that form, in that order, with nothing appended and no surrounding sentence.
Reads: 40 °C
